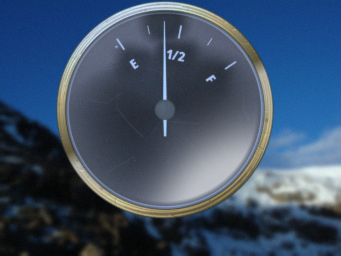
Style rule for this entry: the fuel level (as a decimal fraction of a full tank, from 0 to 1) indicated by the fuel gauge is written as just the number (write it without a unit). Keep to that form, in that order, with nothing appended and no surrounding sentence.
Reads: 0.375
